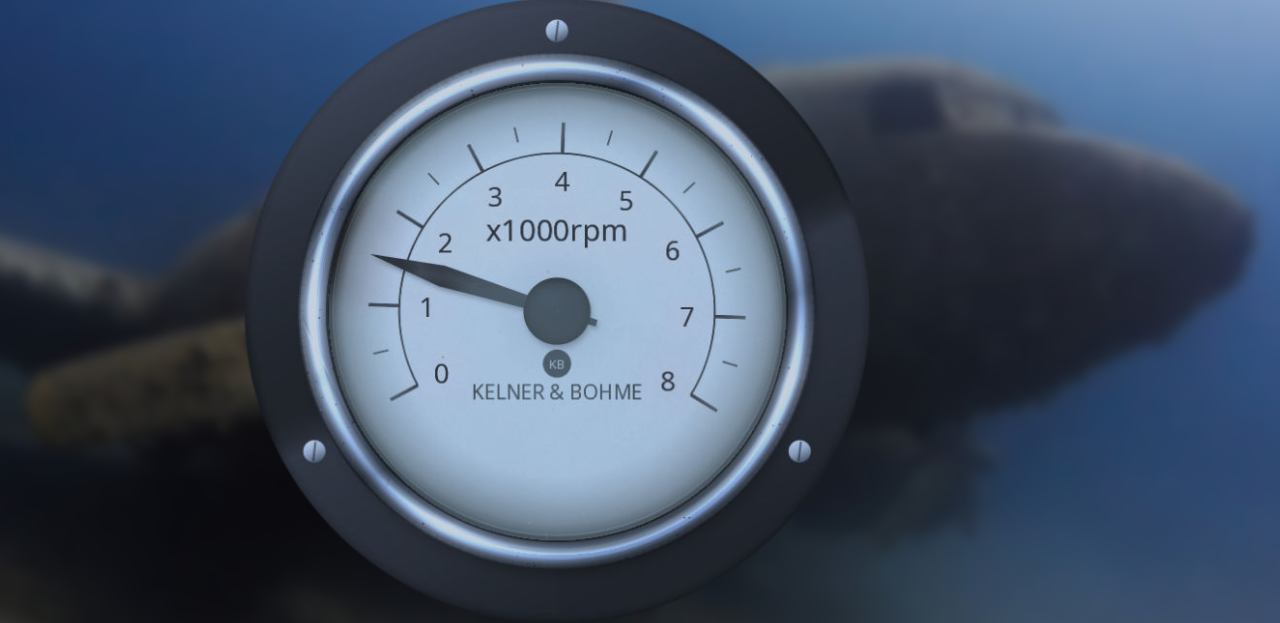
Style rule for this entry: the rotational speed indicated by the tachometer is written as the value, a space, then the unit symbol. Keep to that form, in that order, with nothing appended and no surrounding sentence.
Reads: 1500 rpm
